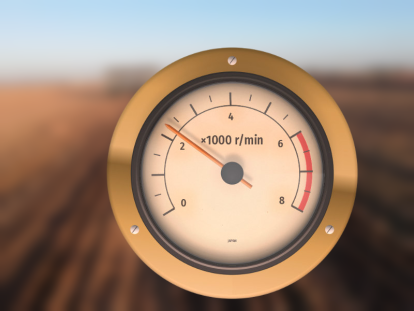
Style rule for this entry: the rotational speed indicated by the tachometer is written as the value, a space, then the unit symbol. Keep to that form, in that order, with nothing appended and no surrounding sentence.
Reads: 2250 rpm
